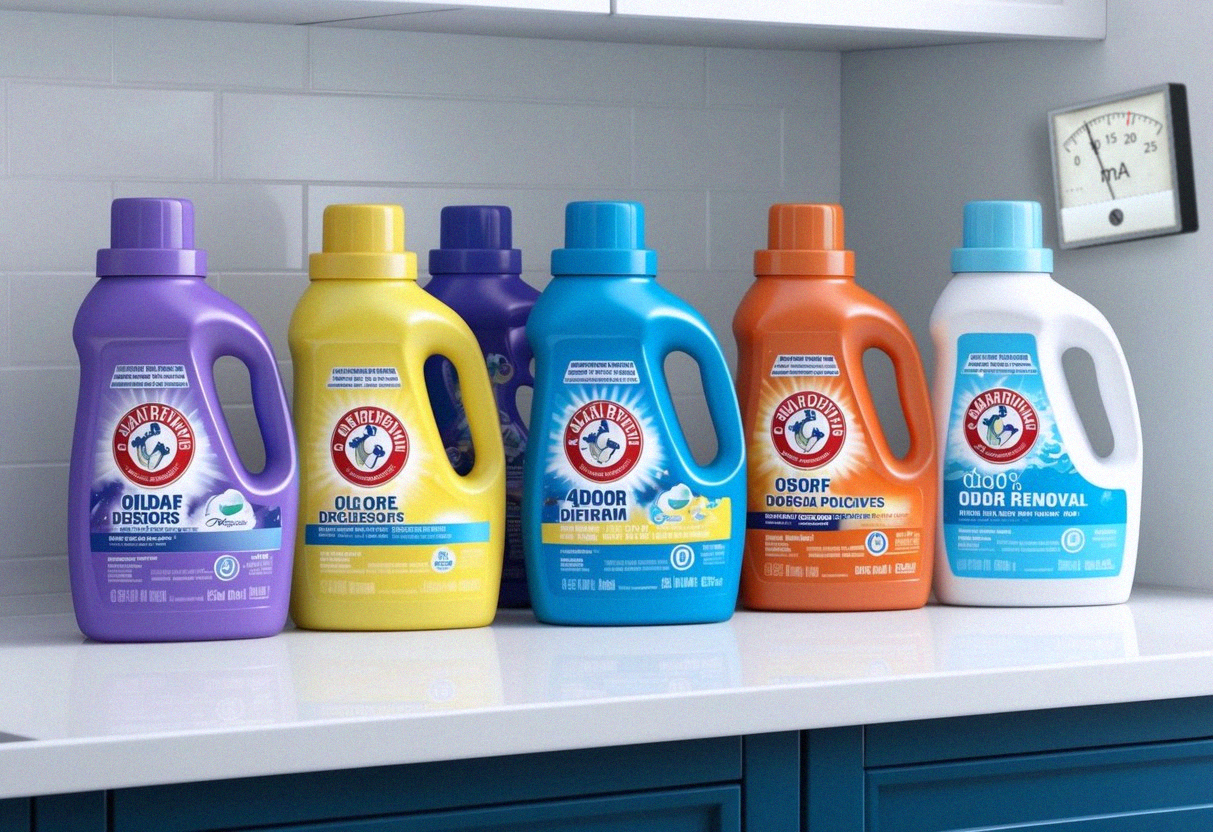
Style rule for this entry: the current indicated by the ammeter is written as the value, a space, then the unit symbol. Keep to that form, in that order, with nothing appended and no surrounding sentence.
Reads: 10 mA
